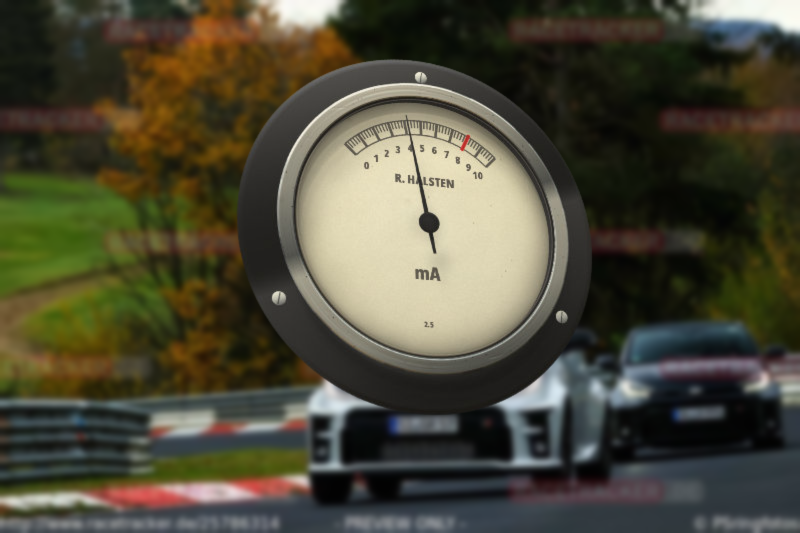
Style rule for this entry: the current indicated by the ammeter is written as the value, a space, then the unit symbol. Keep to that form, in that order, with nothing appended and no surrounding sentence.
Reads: 4 mA
